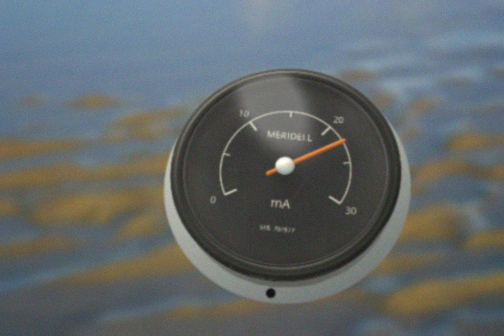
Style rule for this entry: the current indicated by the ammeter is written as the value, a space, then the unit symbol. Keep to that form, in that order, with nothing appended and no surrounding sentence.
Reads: 22.5 mA
